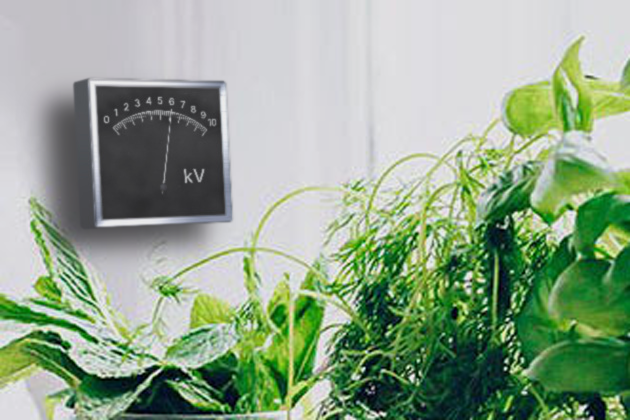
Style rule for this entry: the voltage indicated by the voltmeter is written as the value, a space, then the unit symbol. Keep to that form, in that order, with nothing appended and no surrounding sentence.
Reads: 6 kV
